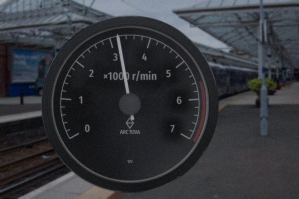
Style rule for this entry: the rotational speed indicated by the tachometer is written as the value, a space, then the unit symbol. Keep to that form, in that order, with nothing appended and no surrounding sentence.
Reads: 3200 rpm
